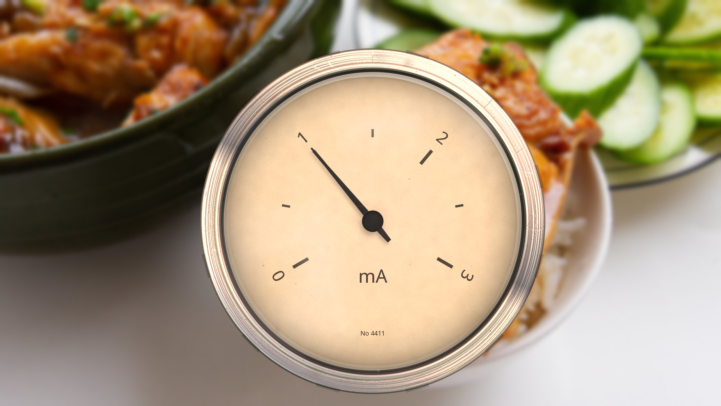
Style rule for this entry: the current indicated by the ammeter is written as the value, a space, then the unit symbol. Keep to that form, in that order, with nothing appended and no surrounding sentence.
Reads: 1 mA
